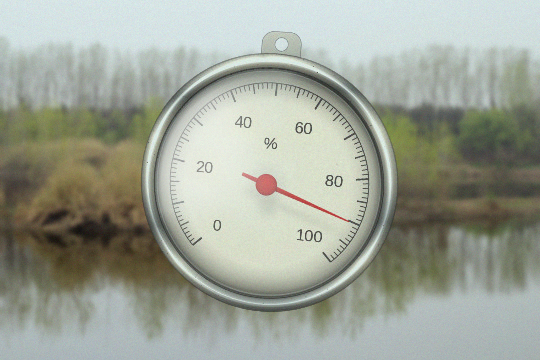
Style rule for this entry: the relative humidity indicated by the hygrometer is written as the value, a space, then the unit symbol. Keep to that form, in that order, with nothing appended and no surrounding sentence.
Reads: 90 %
